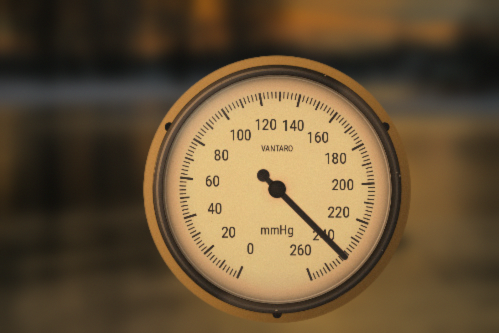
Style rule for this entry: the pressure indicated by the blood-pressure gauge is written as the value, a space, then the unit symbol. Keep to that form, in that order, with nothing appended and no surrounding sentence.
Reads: 240 mmHg
